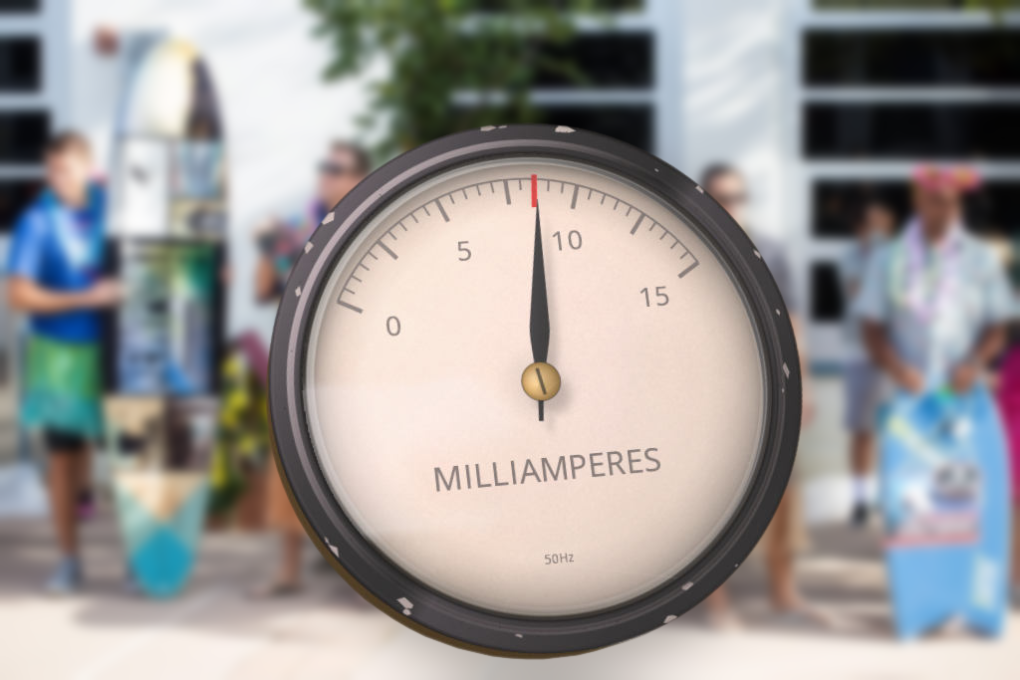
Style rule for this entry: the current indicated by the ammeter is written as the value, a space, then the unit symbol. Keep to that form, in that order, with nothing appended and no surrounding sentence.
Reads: 8.5 mA
